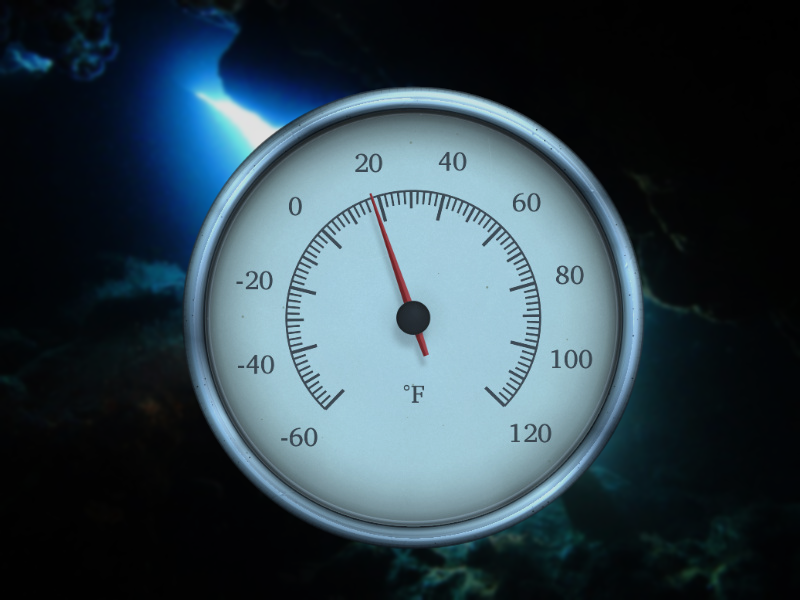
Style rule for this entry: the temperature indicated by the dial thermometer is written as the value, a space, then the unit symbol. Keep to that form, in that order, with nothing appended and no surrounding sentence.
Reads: 18 °F
